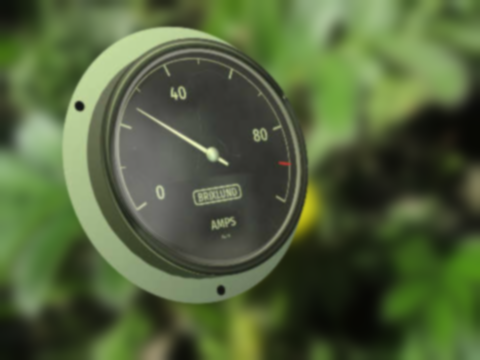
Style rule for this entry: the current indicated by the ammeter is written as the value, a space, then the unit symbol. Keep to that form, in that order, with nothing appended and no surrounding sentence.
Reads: 25 A
